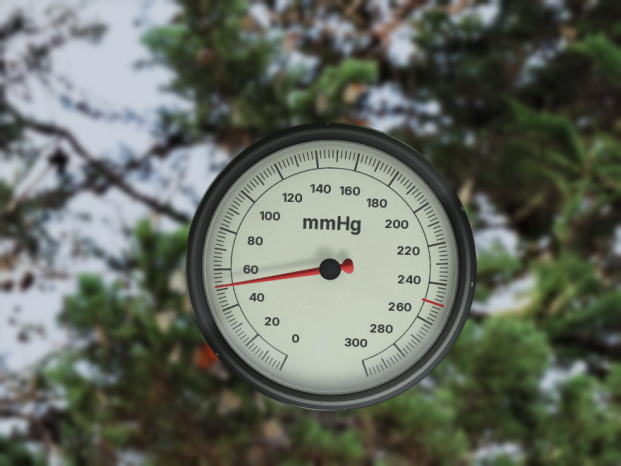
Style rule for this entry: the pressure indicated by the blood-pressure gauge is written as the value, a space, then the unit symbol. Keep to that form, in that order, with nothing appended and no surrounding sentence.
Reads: 52 mmHg
